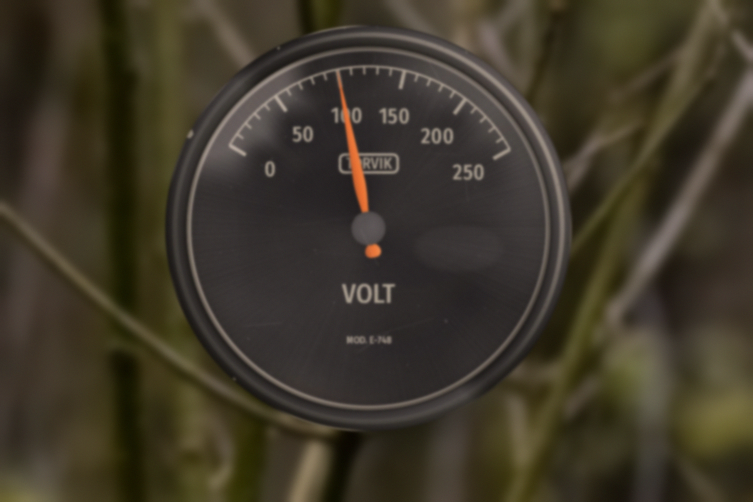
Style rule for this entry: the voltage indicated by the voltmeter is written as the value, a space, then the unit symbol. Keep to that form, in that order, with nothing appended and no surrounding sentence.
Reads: 100 V
